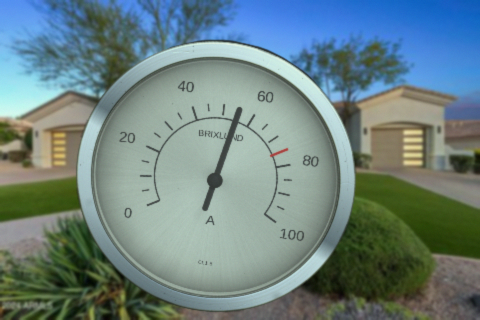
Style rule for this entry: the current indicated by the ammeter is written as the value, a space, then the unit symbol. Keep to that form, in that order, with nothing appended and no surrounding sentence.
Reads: 55 A
